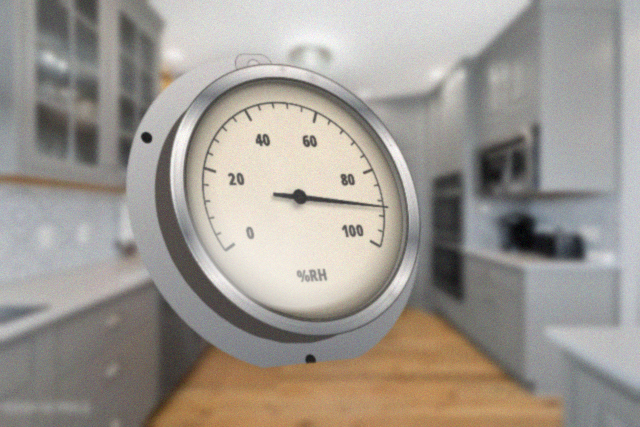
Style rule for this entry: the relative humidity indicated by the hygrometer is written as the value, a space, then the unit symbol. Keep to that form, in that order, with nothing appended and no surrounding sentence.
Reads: 90 %
